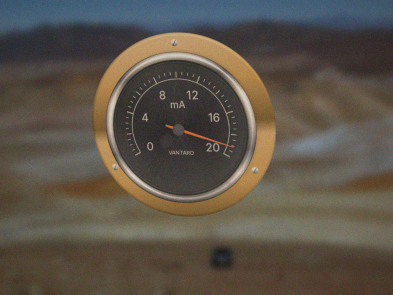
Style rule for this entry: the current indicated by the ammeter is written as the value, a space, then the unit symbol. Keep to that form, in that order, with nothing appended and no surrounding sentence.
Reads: 19 mA
